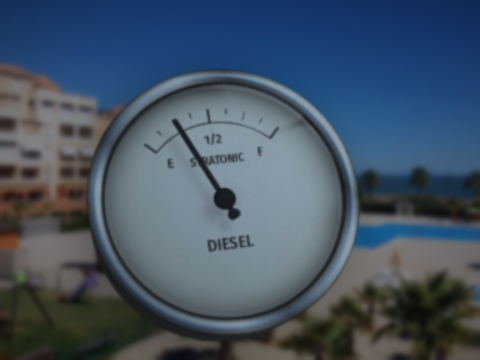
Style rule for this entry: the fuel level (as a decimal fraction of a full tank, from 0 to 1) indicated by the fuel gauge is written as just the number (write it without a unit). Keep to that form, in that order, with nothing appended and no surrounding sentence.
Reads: 0.25
